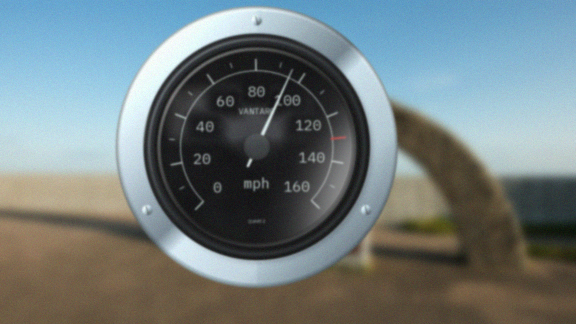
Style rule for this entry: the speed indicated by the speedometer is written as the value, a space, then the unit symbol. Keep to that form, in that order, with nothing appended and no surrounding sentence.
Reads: 95 mph
